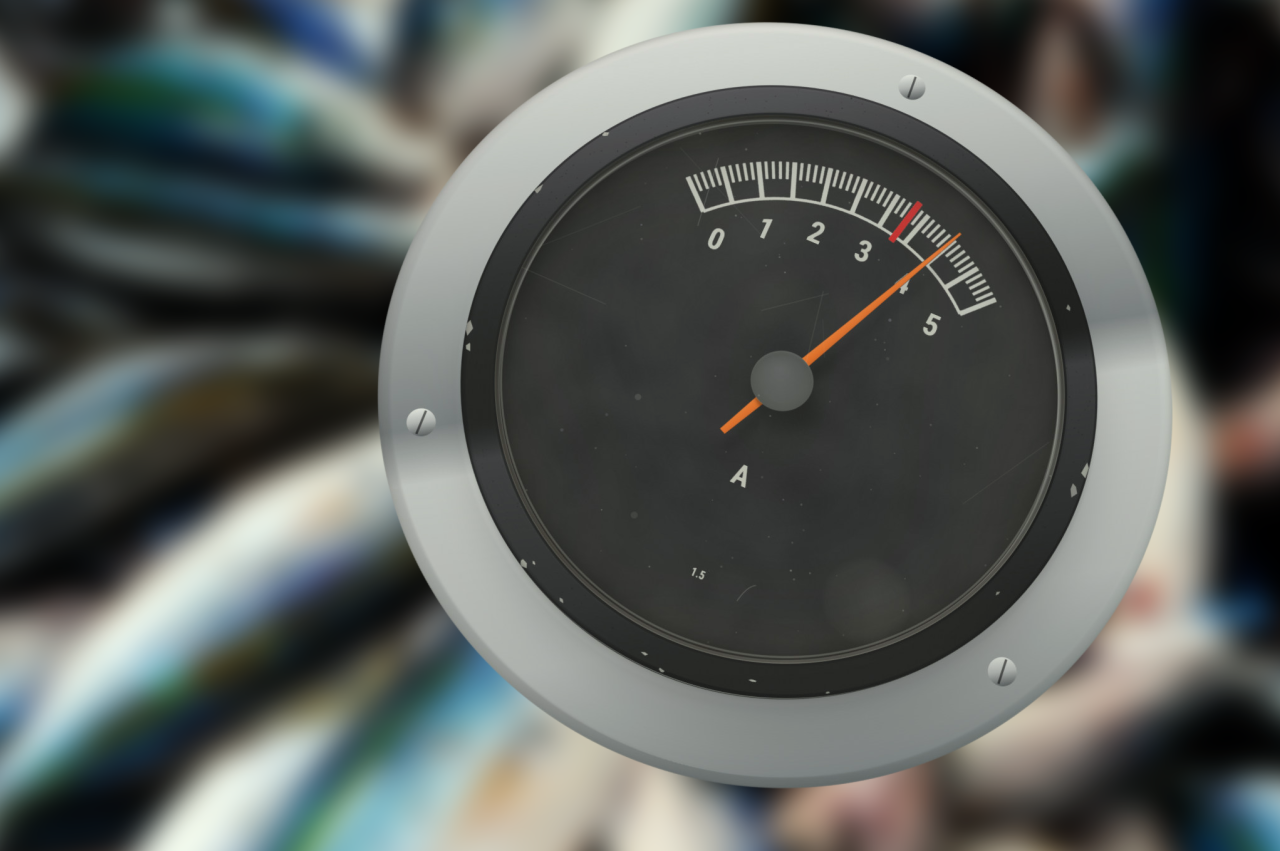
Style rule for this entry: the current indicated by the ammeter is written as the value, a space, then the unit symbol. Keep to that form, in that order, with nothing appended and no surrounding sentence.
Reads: 4 A
